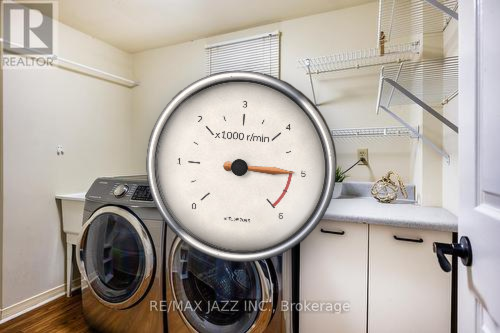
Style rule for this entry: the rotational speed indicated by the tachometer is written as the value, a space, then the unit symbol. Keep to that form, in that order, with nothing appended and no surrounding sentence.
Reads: 5000 rpm
